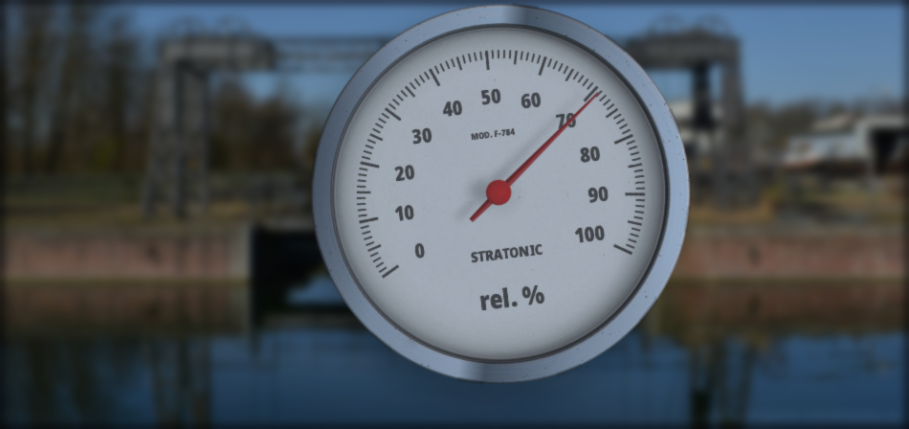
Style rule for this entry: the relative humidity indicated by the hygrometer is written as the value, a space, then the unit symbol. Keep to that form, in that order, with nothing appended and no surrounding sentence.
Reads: 71 %
